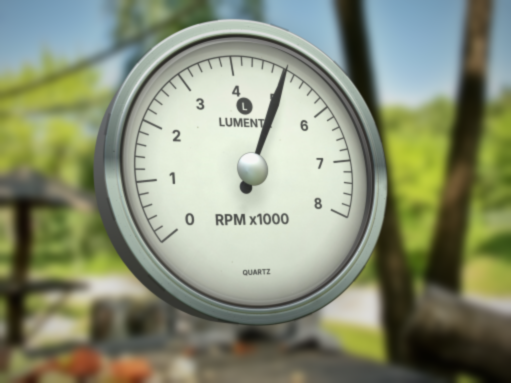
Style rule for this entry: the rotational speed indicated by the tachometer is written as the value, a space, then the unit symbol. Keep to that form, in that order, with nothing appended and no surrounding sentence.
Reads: 5000 rpm
